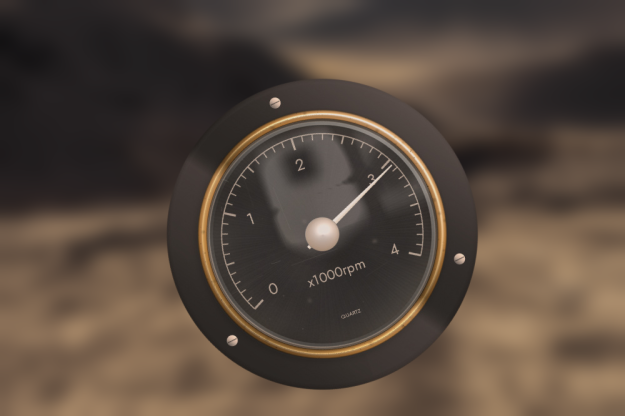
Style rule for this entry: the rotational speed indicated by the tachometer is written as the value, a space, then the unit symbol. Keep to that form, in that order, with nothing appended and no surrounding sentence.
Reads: 3050 rpm
